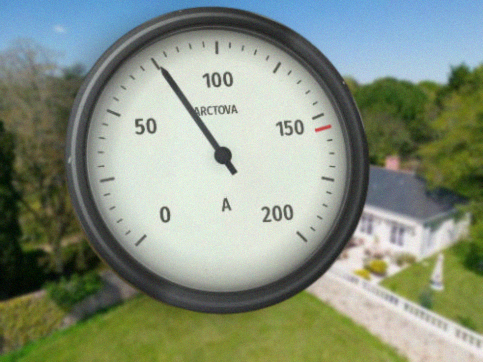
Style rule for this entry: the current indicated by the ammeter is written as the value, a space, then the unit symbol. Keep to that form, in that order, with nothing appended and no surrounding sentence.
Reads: 75 A
